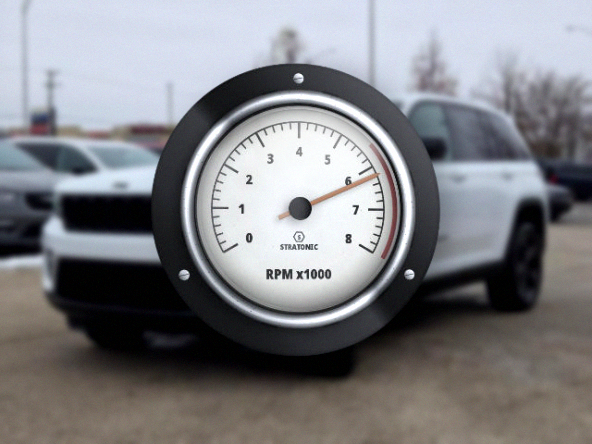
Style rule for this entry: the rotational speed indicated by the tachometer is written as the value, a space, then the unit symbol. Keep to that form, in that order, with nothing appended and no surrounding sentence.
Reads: 6200 rpm
